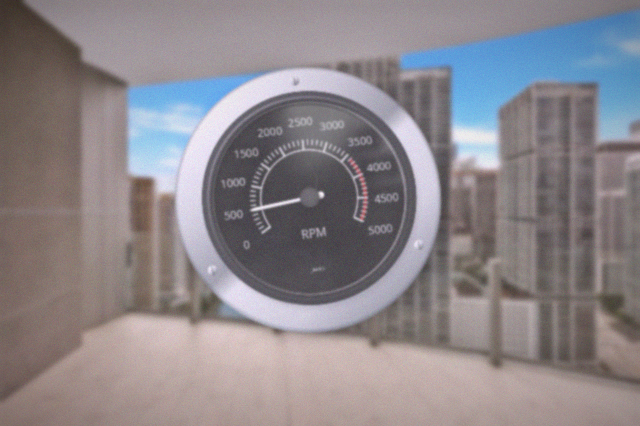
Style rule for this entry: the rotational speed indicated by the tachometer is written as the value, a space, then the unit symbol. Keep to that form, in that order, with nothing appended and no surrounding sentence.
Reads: 500 rpm
